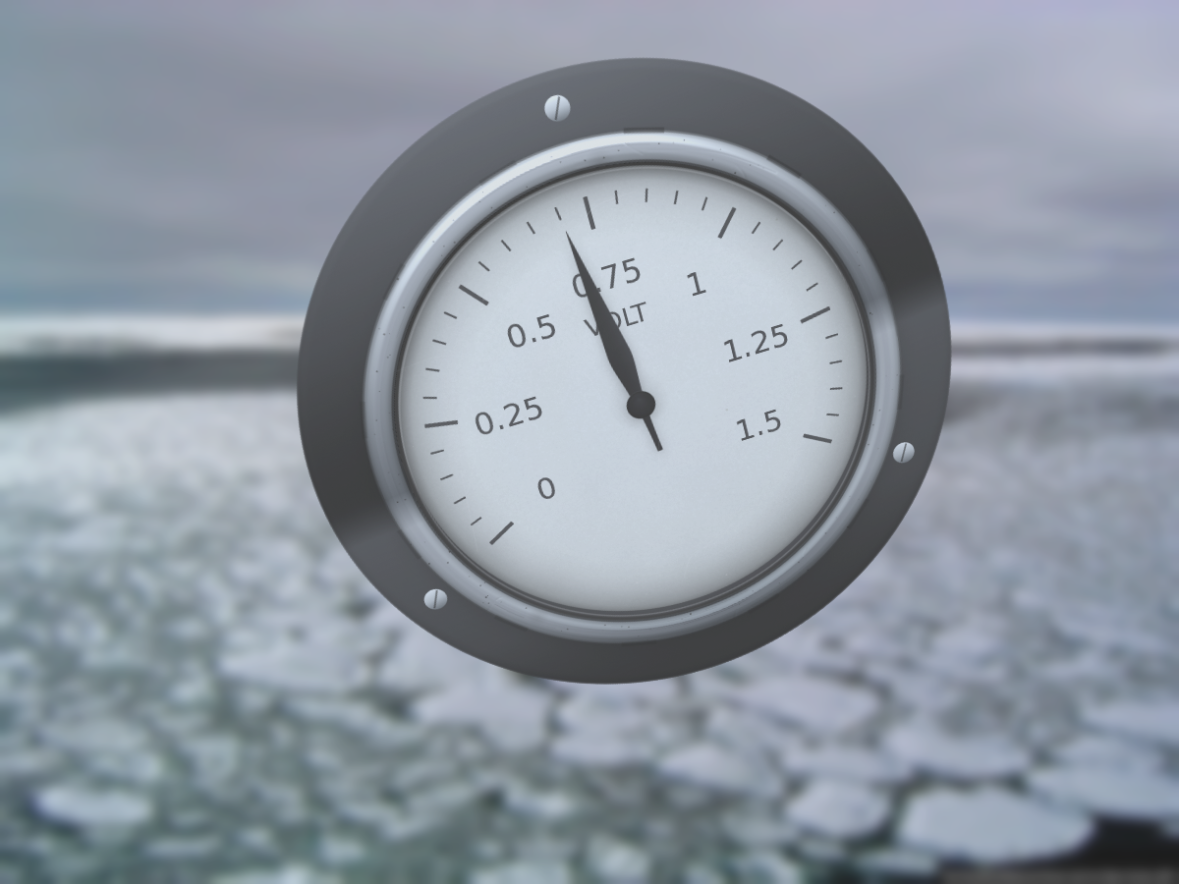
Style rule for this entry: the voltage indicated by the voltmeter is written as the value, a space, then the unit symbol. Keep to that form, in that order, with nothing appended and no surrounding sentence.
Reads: 0.7 V
